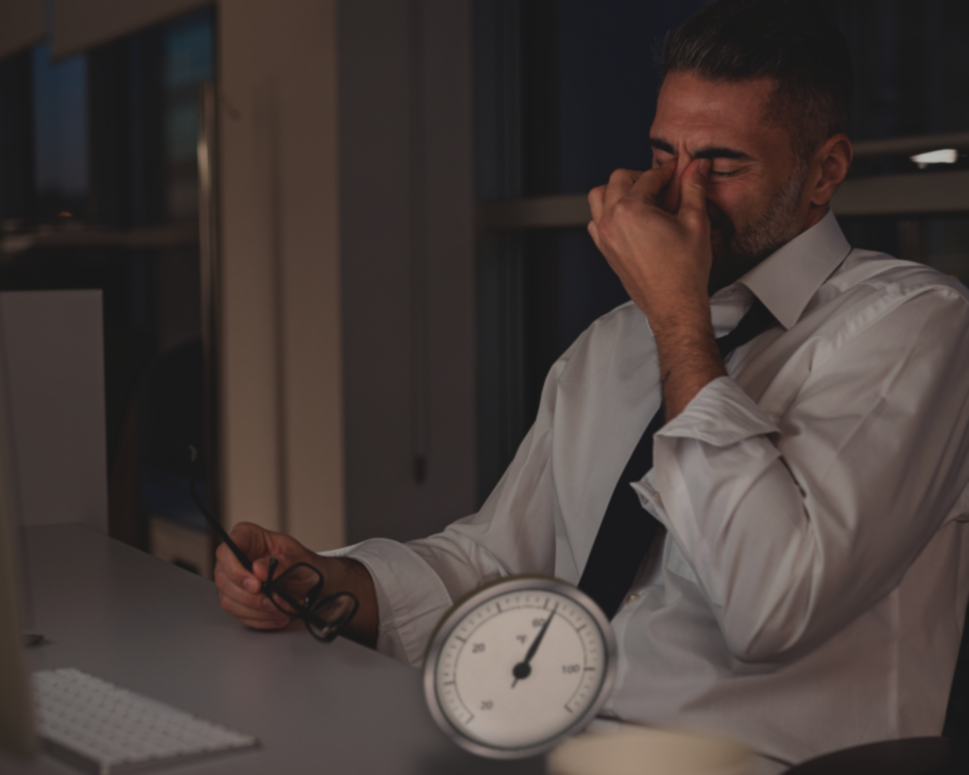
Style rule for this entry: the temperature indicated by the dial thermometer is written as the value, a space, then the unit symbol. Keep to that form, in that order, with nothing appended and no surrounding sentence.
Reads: 64 °F
